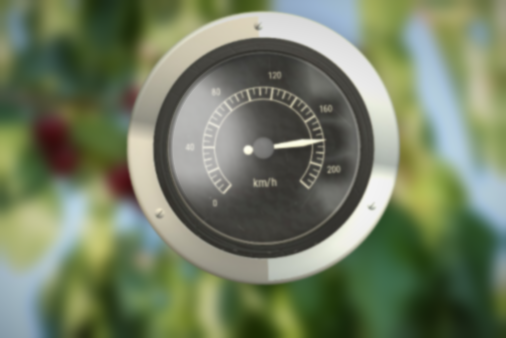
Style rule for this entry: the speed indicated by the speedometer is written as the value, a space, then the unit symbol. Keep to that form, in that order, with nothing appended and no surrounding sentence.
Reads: 180 km/h
